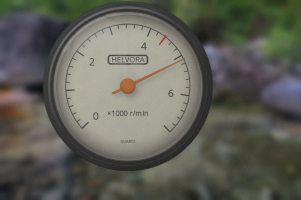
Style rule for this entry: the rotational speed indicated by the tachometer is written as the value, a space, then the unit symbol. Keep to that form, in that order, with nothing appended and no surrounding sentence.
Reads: 5100 rpm
